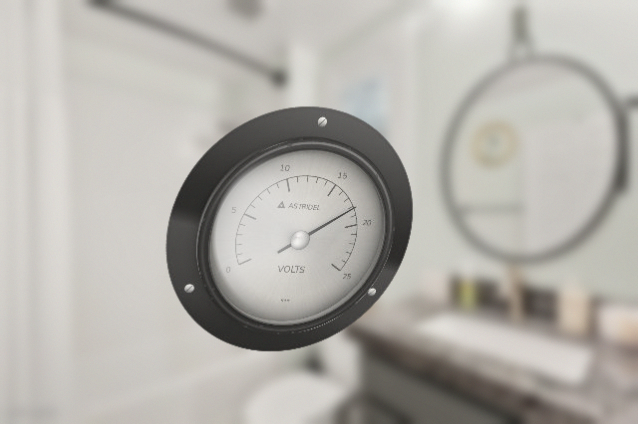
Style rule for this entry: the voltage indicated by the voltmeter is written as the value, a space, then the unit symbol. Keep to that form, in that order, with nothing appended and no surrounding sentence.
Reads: 18 V
